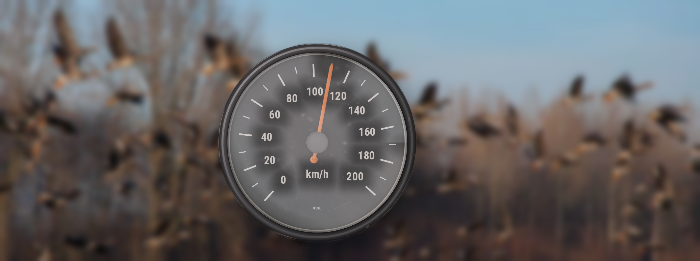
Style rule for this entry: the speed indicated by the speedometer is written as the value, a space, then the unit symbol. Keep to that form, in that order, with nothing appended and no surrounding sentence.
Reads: 110 km/h
